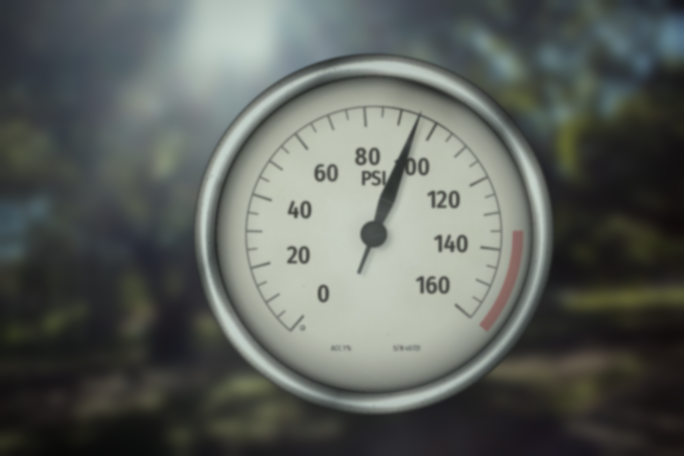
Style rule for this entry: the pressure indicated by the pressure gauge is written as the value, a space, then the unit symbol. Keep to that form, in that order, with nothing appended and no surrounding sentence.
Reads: 95 psi
